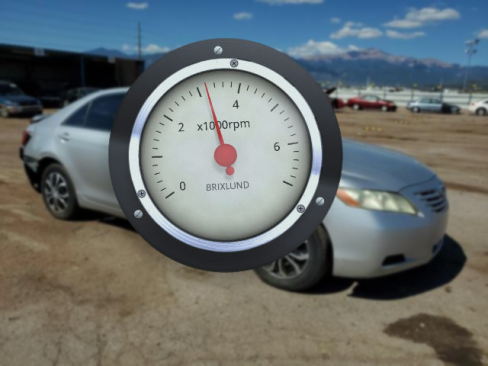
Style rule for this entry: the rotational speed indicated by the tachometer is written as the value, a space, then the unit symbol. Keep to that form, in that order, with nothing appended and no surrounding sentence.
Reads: 3200 rpm
